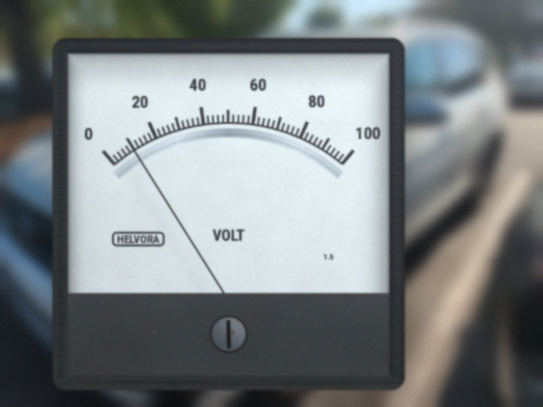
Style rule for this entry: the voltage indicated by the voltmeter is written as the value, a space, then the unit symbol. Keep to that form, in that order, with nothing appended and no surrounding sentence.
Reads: 10 V
